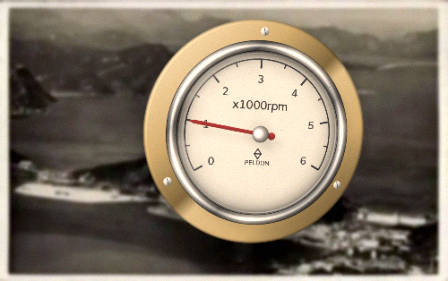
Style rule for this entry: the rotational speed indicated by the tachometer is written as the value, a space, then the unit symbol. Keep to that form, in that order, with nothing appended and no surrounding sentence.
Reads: 1000 rpm
